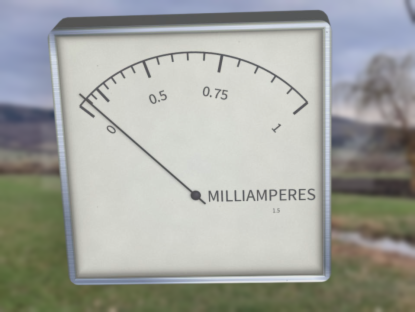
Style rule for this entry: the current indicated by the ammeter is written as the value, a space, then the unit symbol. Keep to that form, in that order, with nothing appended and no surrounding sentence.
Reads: 0.15 mA
